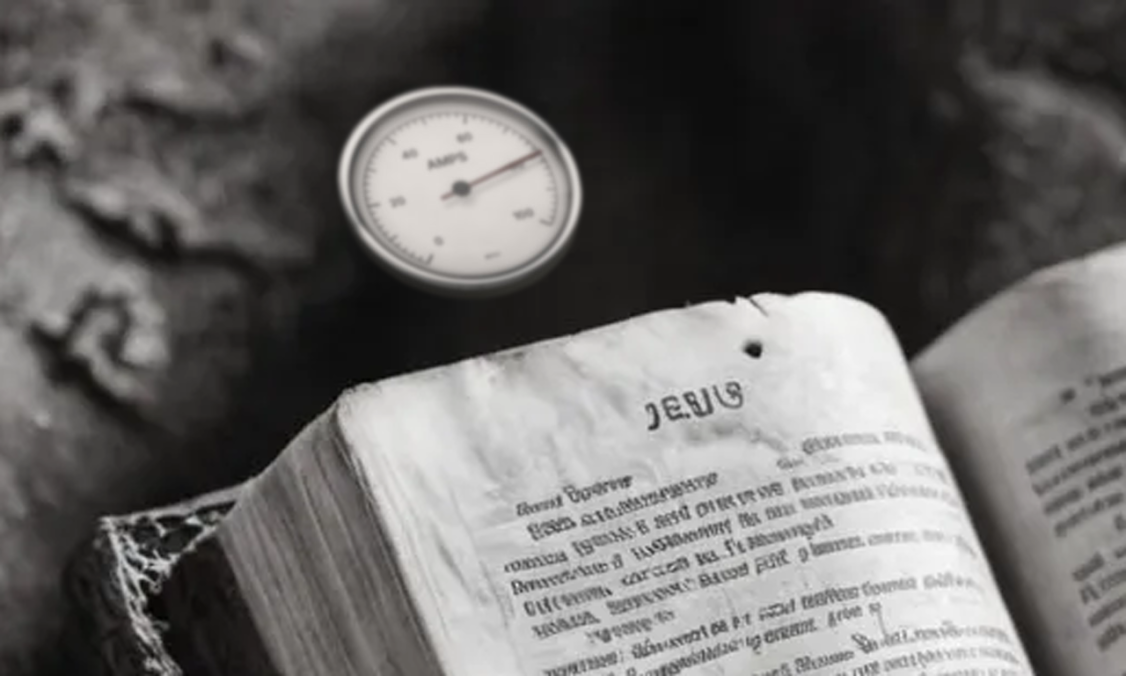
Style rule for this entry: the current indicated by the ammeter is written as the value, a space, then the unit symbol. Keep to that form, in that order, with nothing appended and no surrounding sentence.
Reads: 80 A
